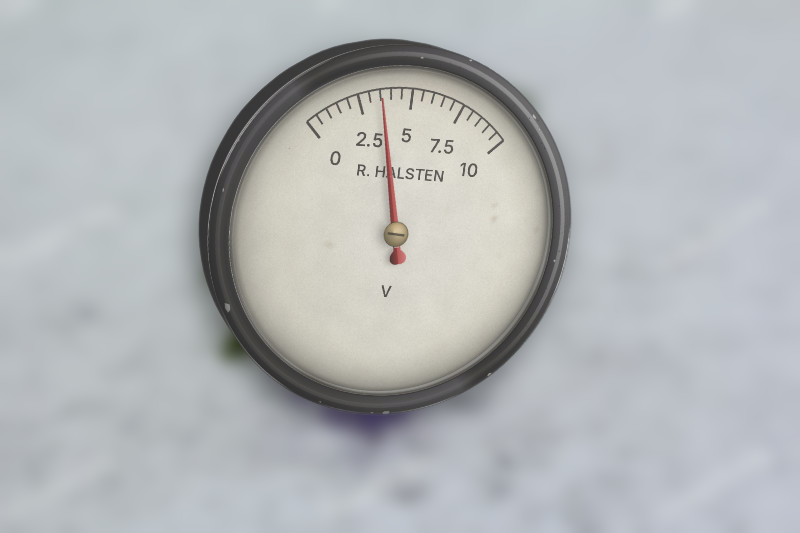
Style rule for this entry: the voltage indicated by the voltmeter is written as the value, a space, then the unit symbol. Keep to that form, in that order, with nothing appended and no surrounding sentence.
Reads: 3.5 V
